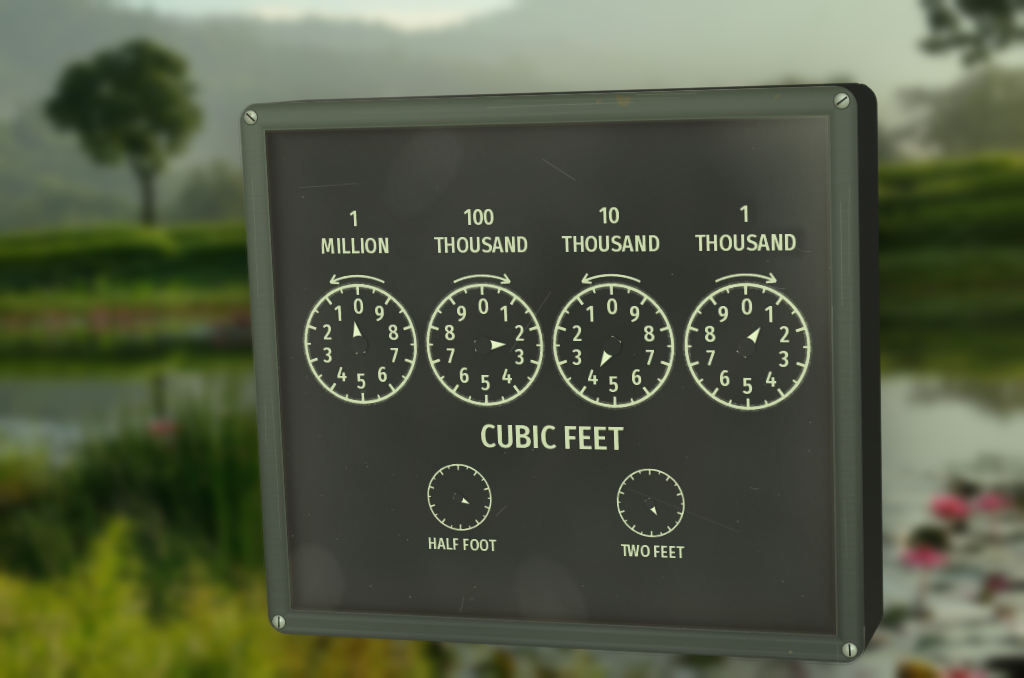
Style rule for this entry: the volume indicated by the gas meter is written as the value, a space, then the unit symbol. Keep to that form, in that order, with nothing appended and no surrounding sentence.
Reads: 24100 ft³
